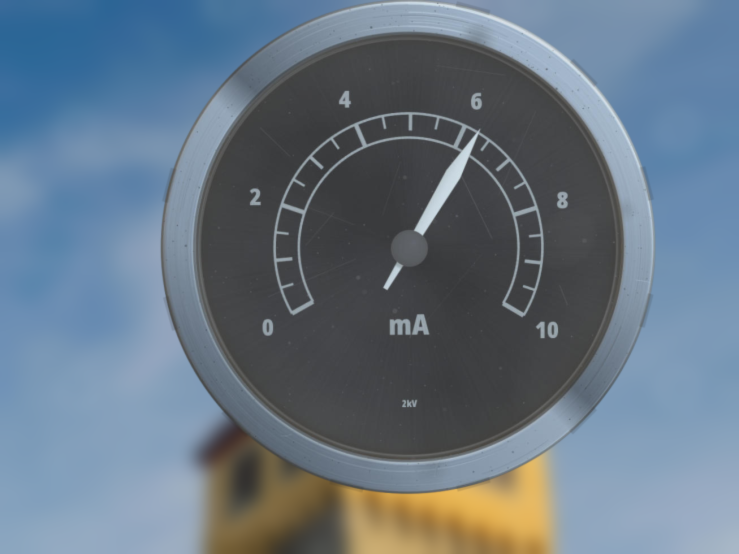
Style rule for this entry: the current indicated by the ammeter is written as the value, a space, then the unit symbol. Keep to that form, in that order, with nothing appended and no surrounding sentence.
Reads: 6.25 mA
